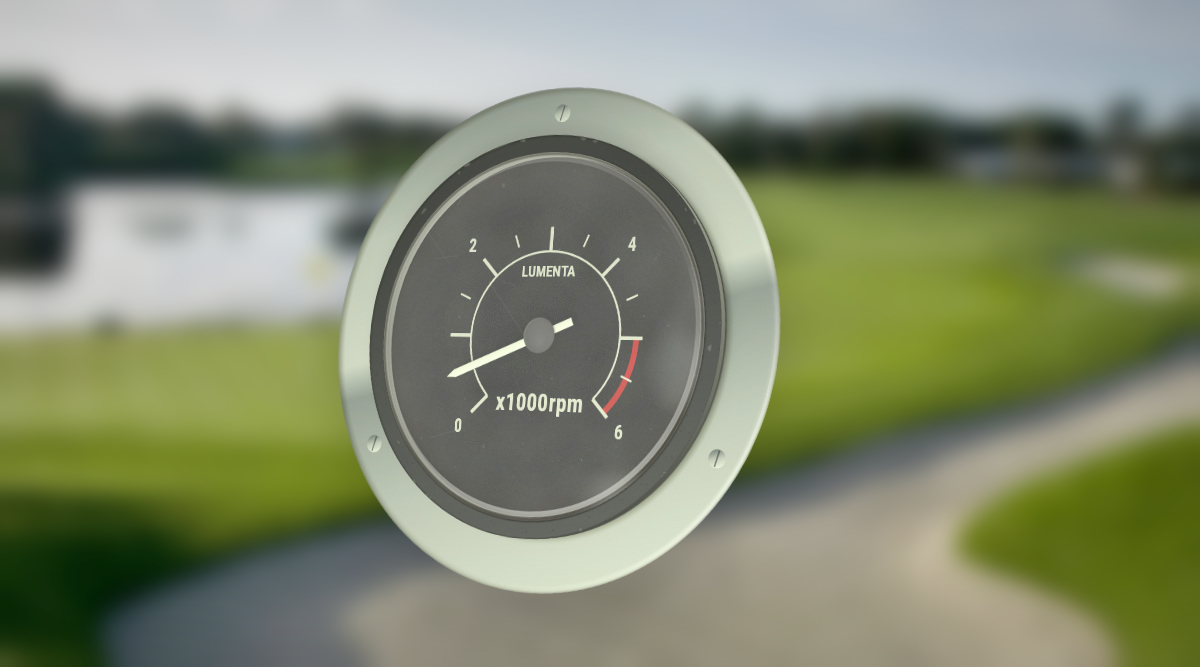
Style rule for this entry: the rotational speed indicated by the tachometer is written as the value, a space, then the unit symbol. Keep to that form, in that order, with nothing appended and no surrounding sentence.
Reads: 500 rpm
